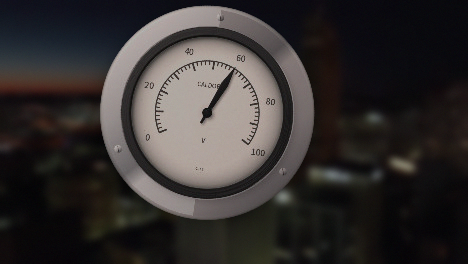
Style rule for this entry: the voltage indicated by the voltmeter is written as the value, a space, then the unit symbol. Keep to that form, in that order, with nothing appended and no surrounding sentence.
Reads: 60 V
